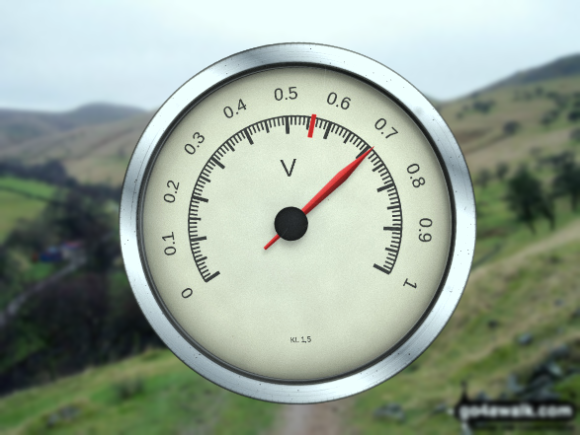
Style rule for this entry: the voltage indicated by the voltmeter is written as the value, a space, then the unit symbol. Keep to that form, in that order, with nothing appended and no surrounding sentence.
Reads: 0.71 V
